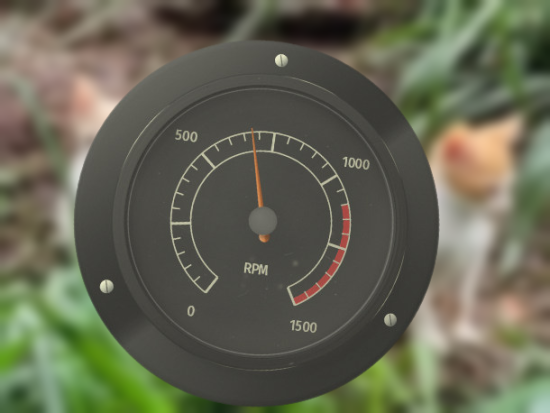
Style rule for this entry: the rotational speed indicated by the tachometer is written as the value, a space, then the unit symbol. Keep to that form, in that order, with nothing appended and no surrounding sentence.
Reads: 675 rpm
